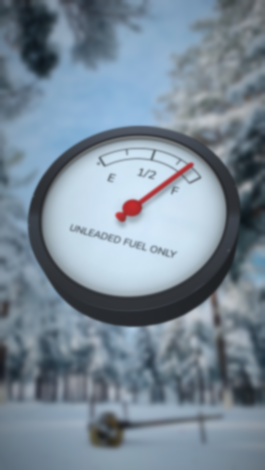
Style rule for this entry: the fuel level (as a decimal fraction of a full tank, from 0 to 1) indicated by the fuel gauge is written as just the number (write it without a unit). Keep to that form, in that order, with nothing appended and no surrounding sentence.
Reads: 0.875
